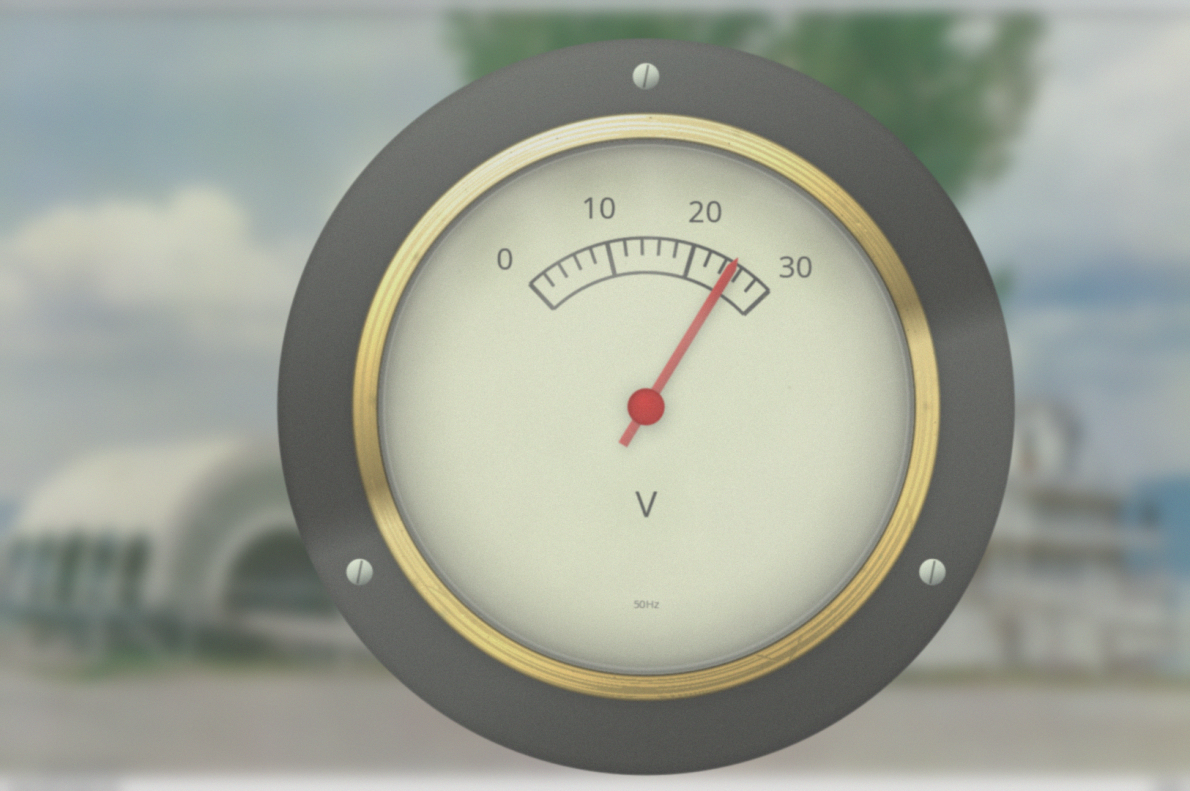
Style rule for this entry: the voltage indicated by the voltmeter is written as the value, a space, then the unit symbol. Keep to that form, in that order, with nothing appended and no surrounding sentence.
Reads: 25 V
